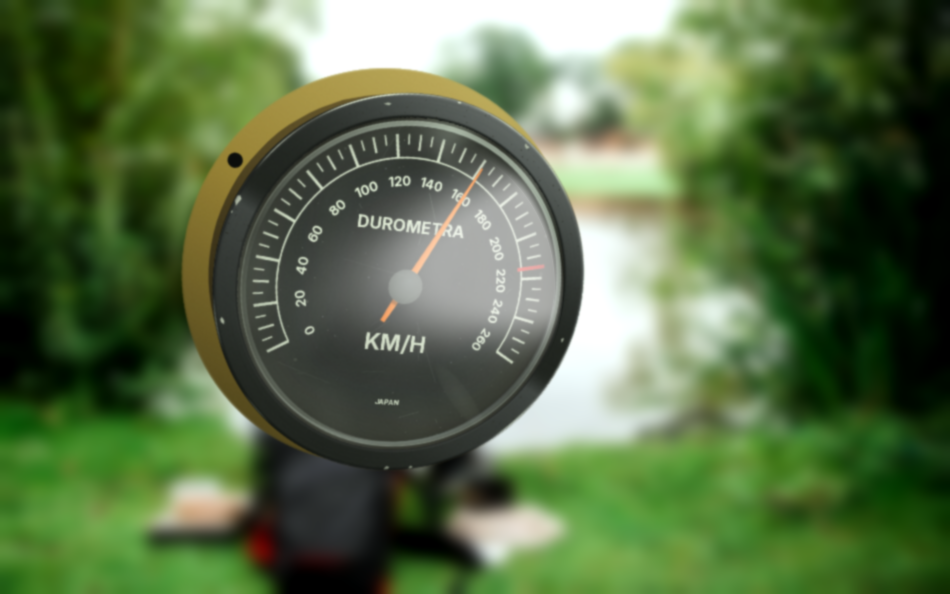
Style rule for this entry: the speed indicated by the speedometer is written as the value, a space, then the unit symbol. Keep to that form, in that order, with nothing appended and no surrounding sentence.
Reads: 160 km/h
